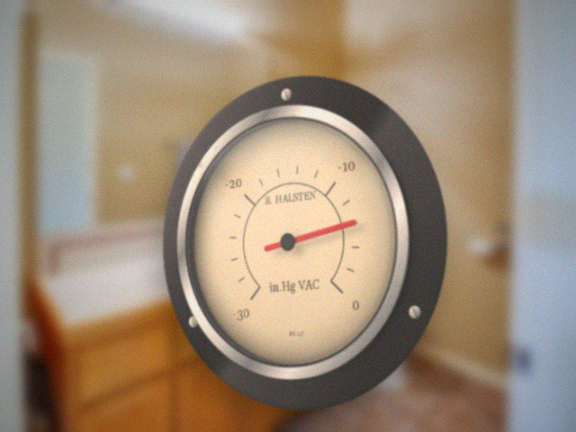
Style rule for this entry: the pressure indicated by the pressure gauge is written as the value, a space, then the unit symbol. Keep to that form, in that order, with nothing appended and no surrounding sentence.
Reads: -6 inHg
